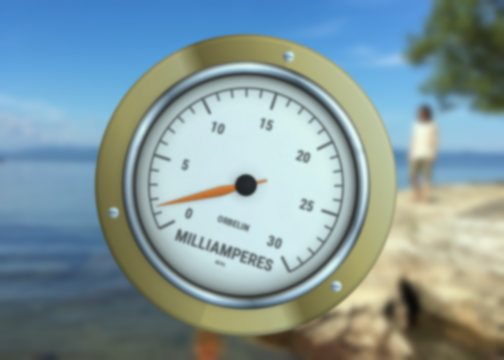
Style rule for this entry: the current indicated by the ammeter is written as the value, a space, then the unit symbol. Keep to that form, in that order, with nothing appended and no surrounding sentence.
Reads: 1.5 mA
